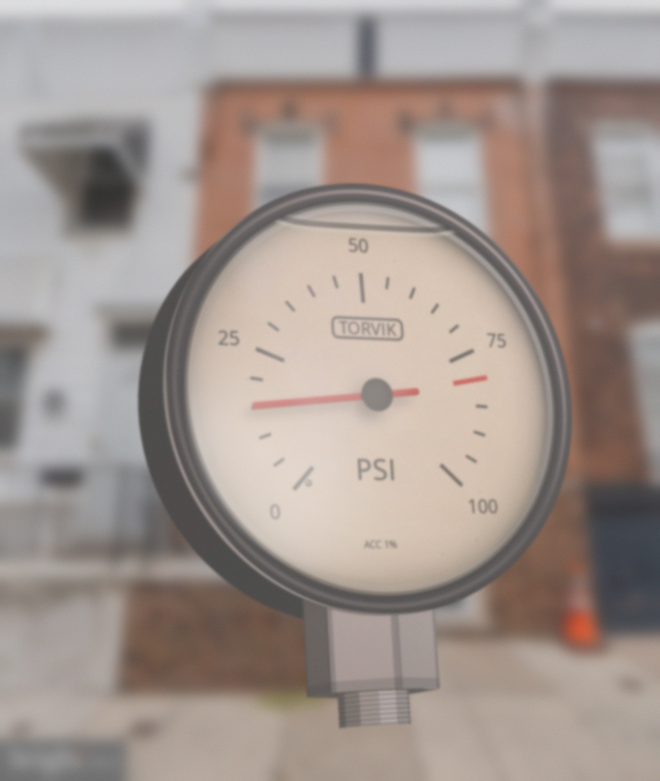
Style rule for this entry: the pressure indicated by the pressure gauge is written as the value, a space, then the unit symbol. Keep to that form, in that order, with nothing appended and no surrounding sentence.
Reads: 15 psi
